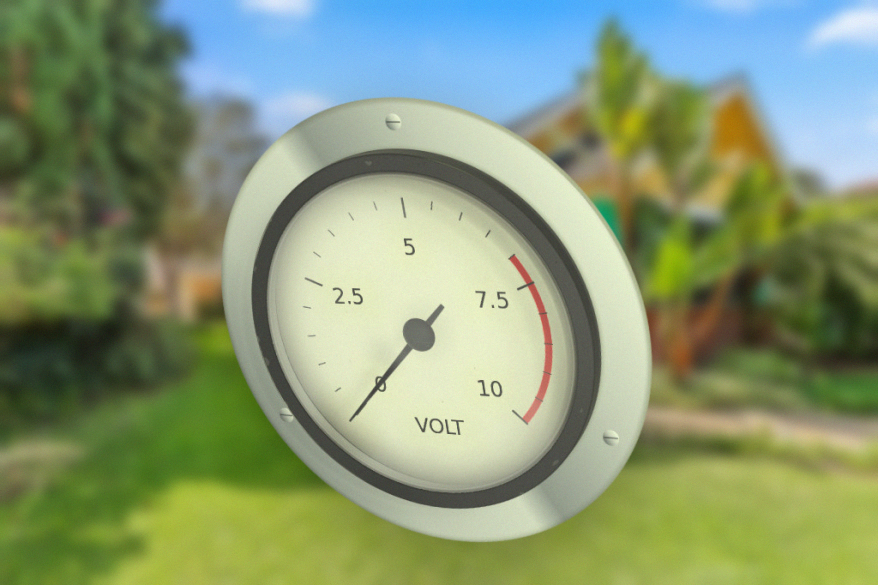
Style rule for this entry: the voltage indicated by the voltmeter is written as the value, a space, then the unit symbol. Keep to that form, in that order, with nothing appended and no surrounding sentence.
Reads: 0 V
